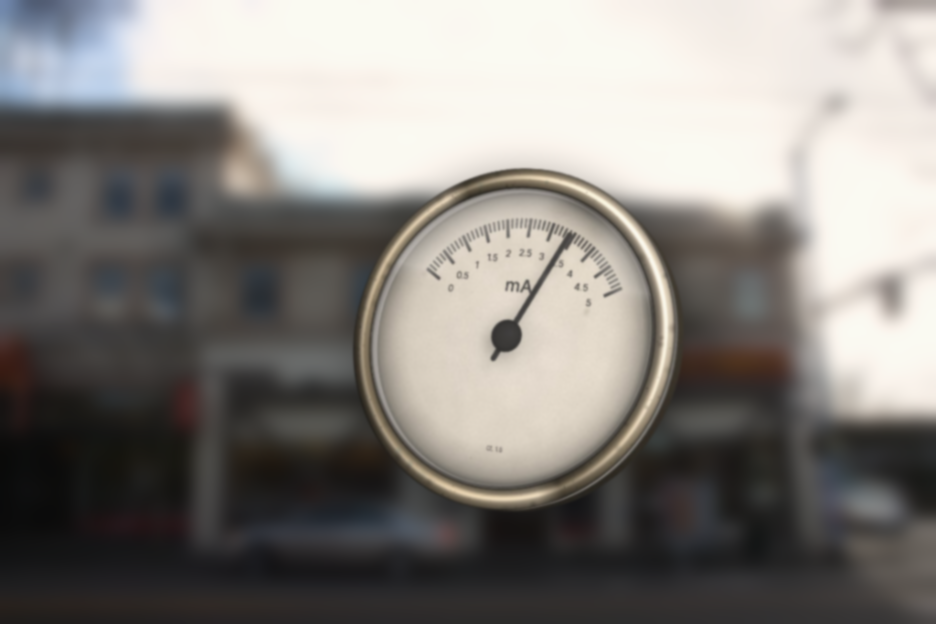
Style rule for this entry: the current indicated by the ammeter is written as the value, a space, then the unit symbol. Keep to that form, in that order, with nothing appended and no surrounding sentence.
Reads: 3.5 mA
